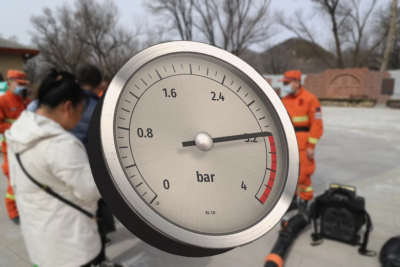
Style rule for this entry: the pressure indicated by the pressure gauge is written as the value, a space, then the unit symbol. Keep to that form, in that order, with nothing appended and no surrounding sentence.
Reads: 3.2 bar
